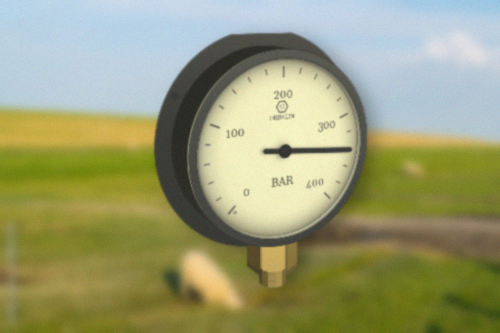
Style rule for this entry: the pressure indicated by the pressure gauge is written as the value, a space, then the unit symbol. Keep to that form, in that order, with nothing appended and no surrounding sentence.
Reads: 340 bar
